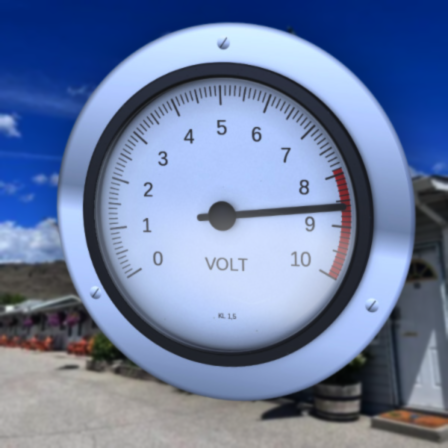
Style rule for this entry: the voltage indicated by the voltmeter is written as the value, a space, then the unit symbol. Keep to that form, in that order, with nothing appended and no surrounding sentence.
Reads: 8.6 V
